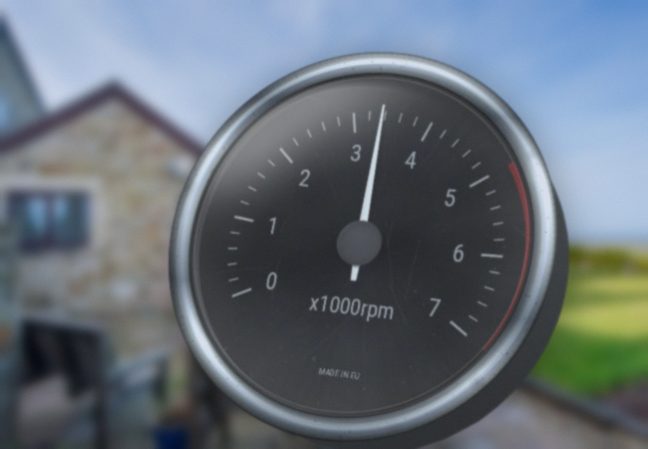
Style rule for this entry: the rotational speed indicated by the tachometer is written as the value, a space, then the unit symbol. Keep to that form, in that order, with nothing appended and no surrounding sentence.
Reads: 3400 rpm
